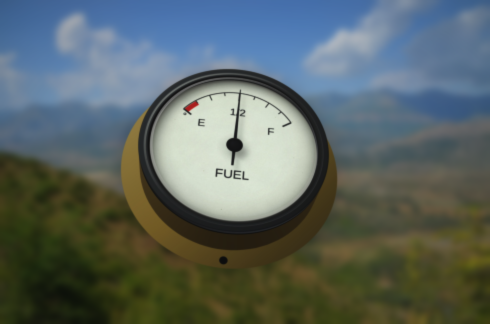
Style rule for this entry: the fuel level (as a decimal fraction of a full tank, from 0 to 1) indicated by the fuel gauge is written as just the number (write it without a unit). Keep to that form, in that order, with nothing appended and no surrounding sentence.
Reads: 0.5
